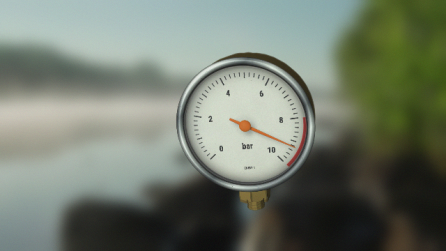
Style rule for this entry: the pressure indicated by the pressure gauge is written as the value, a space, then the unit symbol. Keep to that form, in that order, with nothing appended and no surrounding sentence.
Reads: 9.2 bar
